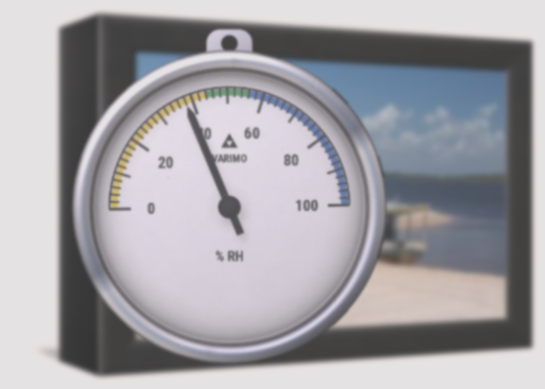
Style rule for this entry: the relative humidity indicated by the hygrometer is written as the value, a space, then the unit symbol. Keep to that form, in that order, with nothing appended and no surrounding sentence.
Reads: 38 %
